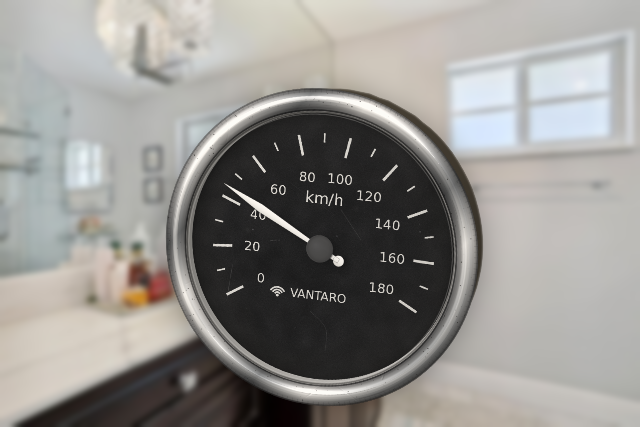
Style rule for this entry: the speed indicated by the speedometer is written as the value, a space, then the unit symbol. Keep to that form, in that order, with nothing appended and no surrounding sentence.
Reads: 45 km/h
